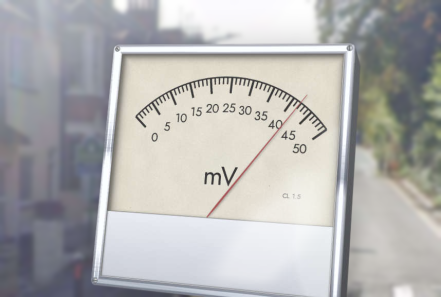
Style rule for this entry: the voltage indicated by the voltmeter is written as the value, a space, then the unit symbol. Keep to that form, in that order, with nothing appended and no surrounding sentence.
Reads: 42 mV
